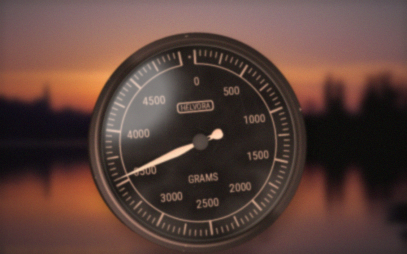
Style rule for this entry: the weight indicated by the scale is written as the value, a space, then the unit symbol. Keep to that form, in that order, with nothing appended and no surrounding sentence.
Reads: 3550 g
